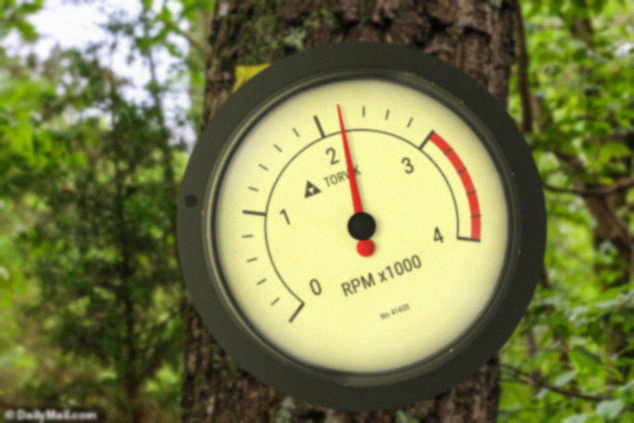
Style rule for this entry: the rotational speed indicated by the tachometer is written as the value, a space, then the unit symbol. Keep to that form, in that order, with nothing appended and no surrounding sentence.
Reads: 2200 rpm
